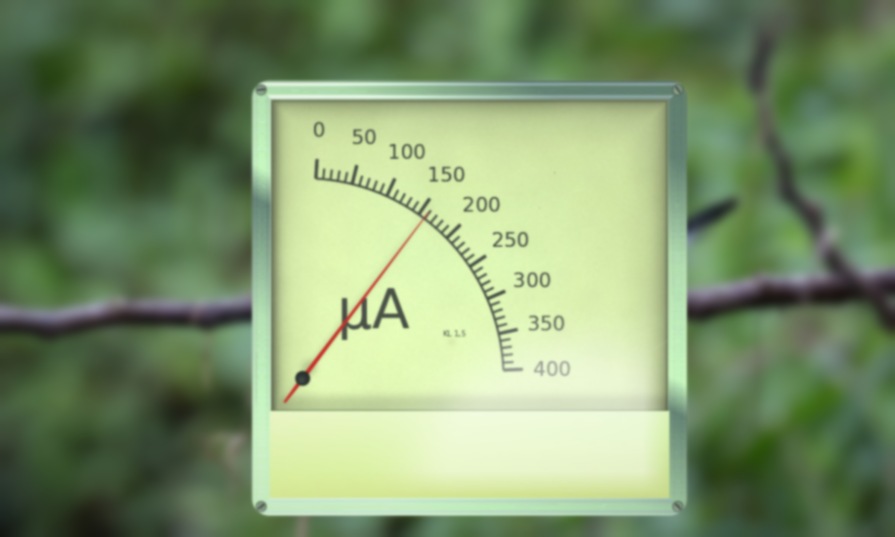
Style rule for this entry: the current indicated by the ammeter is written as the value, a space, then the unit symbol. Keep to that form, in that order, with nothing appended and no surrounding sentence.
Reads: 160 µA
